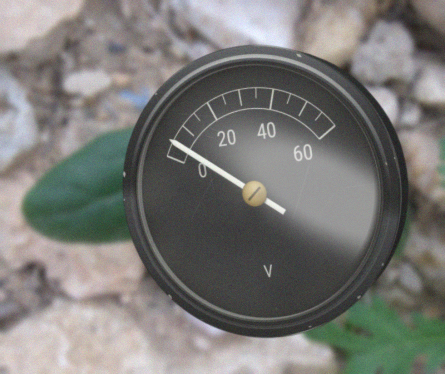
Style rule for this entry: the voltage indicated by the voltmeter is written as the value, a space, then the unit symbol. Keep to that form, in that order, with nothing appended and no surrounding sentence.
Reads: 5 V
